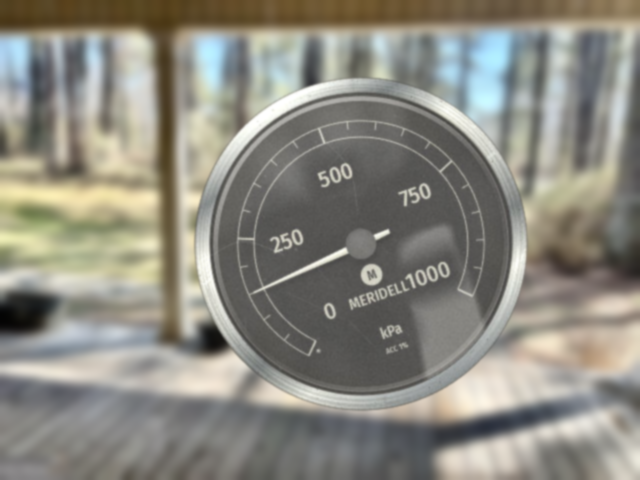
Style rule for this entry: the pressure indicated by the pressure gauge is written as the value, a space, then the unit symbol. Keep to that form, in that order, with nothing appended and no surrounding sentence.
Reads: 150 kPa
